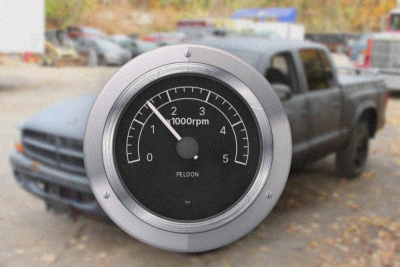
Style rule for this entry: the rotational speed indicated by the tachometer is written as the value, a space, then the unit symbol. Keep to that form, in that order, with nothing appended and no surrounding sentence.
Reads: 1500 rpm
